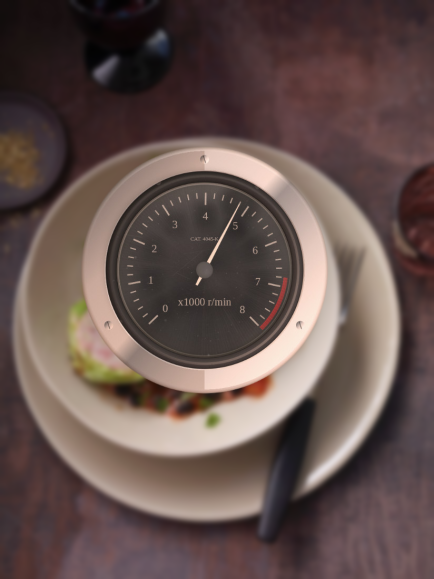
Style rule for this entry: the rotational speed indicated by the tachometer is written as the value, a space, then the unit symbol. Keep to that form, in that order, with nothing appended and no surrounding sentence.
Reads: 4800 rpm
